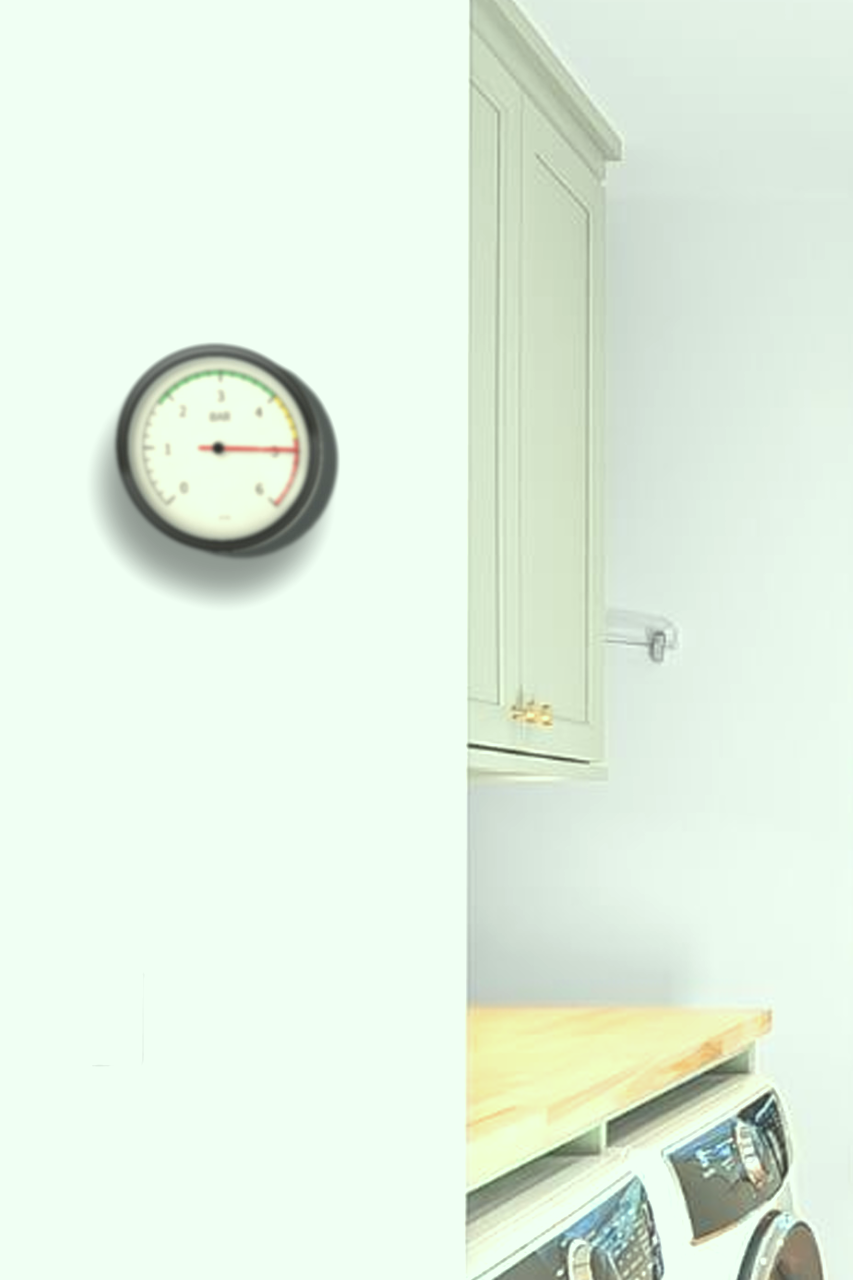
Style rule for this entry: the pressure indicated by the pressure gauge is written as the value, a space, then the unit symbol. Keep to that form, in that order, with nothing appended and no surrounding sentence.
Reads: 5 bar
